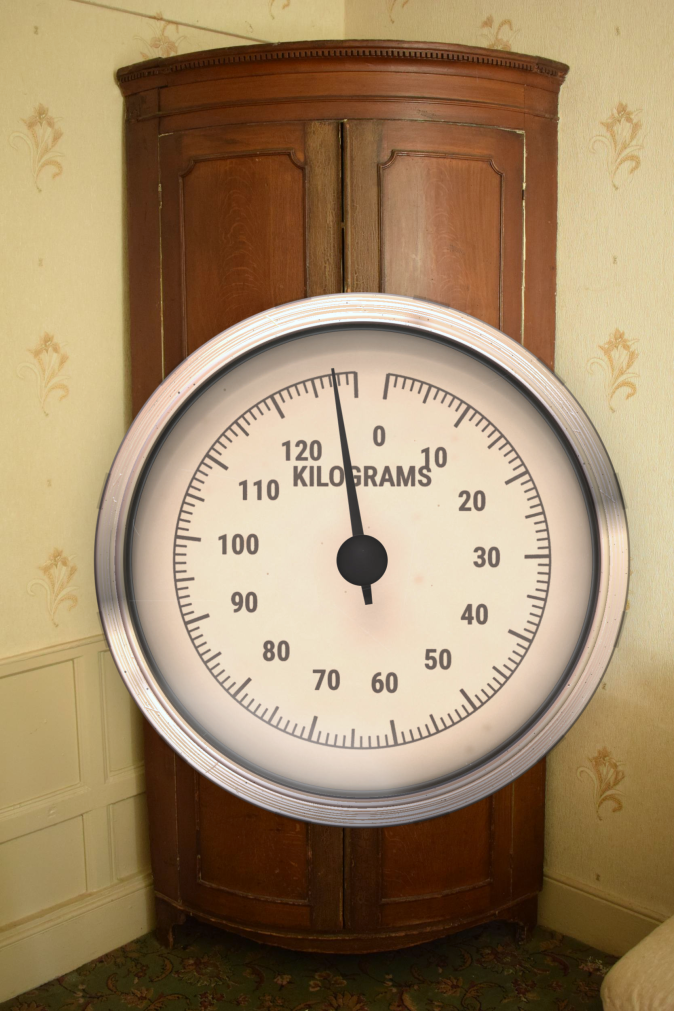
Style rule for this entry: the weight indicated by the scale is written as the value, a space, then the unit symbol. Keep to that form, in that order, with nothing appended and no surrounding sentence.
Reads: 127.5 kg
